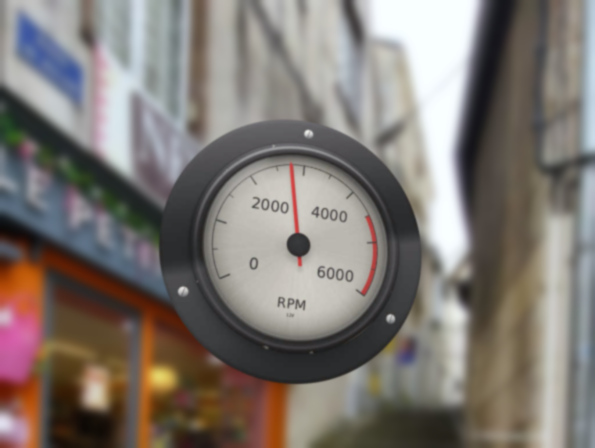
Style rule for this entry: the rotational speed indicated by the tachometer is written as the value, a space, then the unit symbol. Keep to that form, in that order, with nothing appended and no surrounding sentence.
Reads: 2750 rpm
